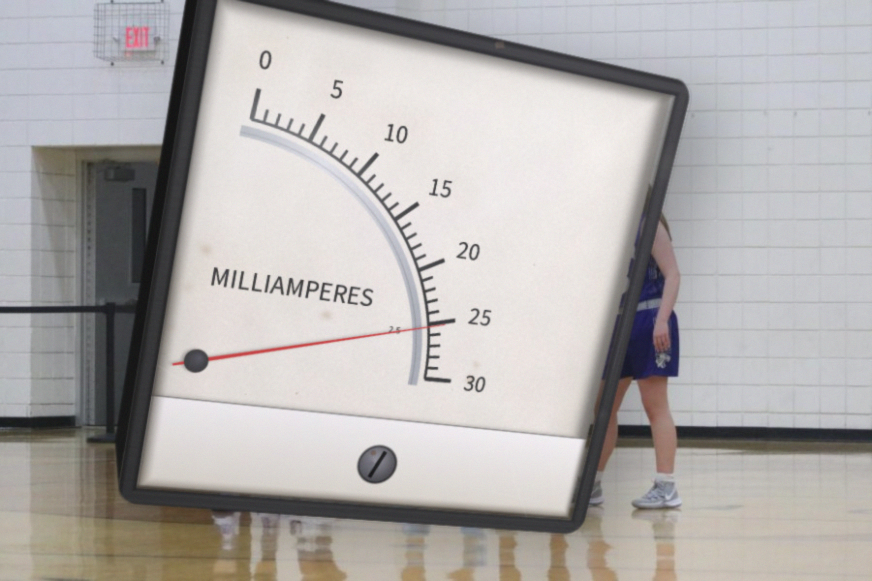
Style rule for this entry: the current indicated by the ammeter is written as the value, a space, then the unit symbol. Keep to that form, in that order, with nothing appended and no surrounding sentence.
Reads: 25 mA
